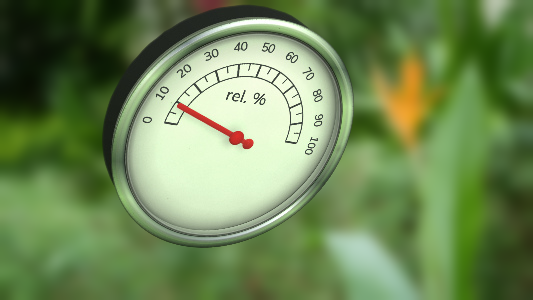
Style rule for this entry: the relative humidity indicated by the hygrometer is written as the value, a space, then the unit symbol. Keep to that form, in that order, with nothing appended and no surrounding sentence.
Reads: 10 %
